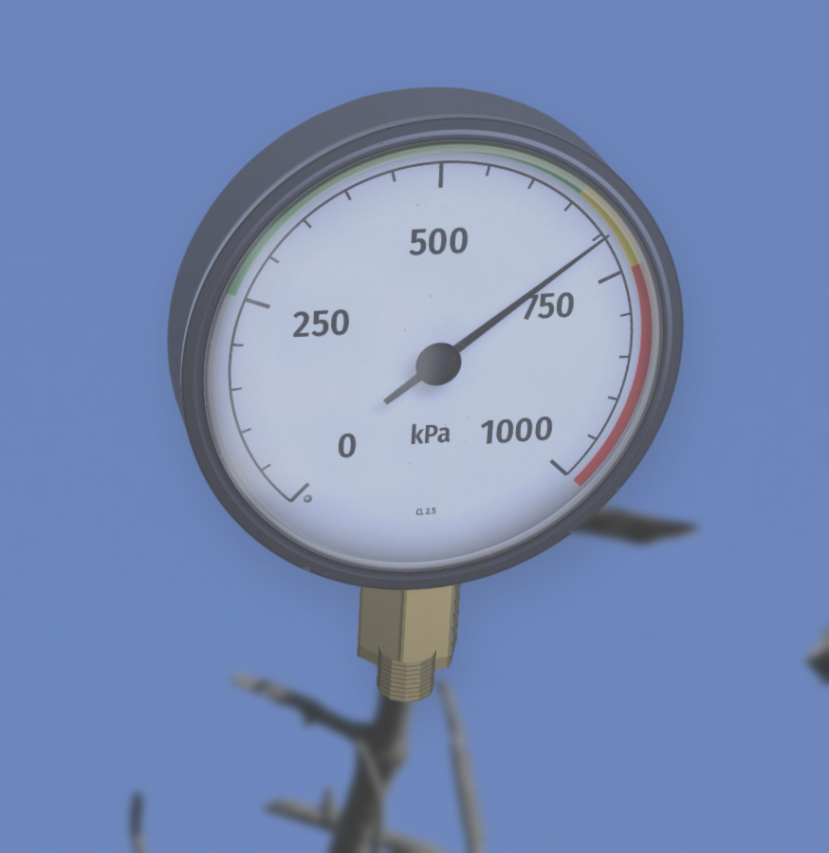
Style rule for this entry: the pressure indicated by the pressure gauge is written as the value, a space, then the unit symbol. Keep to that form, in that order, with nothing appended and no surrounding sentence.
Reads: 700 kPa
